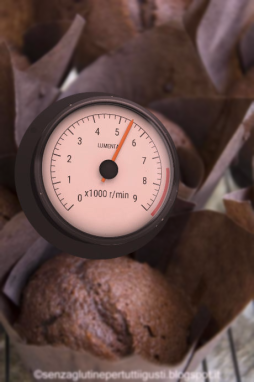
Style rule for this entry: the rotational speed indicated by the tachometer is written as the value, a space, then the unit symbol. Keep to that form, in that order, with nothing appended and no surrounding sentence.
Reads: 5400 rpm
